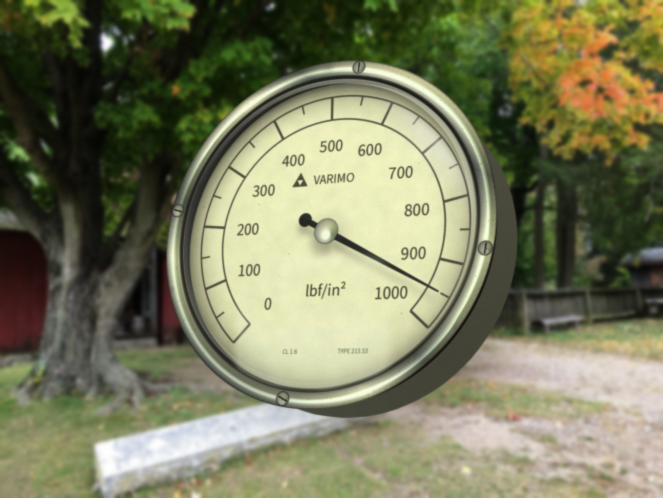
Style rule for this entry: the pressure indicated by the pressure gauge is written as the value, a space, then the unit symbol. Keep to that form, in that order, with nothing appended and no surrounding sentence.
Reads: 950 psi
